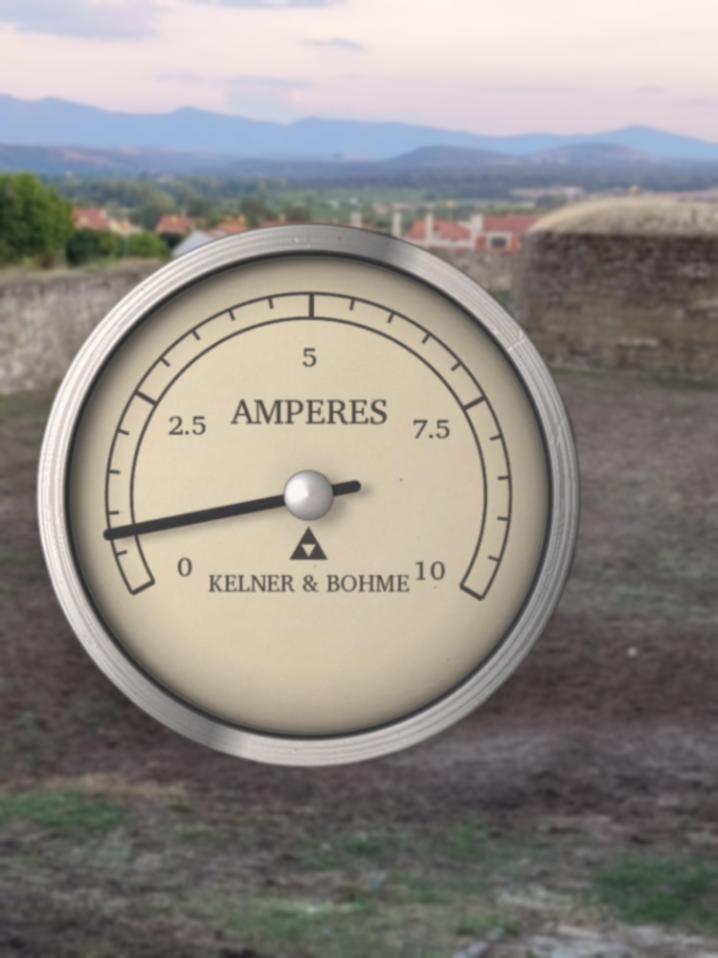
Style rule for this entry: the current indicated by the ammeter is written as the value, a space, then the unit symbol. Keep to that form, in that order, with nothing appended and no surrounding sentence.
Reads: 0.75 A
